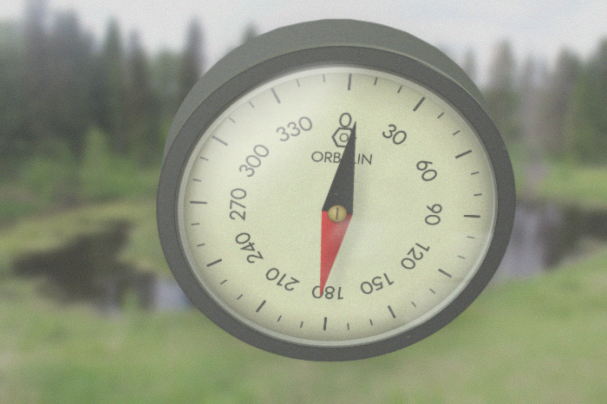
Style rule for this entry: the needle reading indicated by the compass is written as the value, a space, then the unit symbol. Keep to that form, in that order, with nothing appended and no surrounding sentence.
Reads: 185 °
